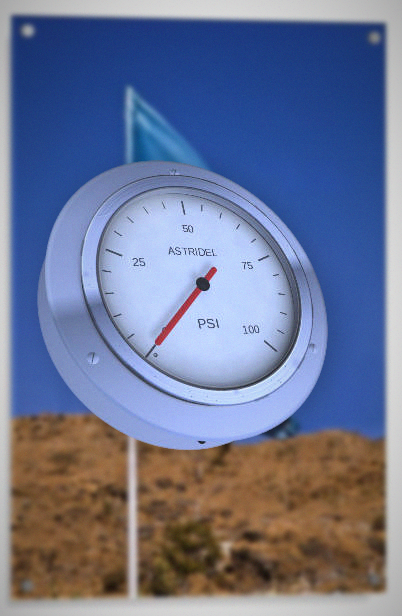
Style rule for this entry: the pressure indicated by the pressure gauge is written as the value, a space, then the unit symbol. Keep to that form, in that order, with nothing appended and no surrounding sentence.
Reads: 0 psi
